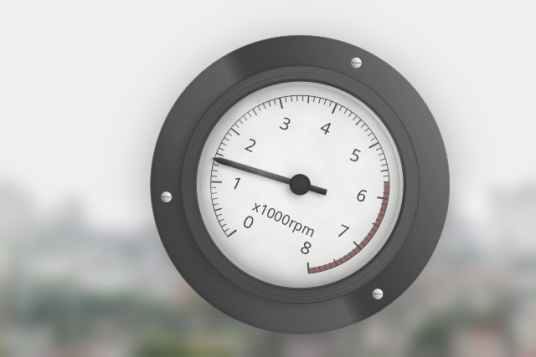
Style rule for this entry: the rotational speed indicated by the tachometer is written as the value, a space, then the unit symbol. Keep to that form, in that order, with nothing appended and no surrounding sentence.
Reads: 1400 rpm
